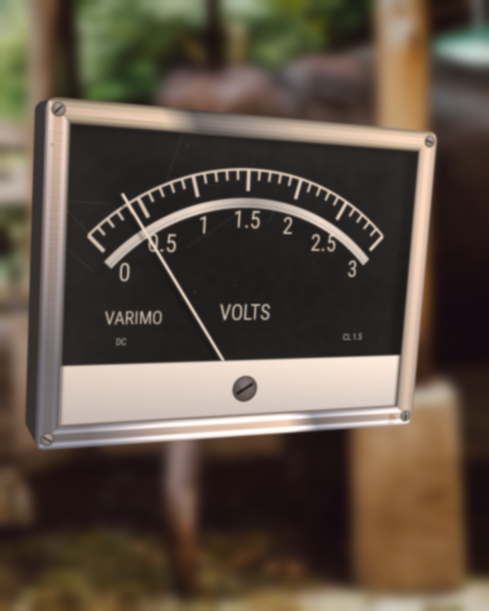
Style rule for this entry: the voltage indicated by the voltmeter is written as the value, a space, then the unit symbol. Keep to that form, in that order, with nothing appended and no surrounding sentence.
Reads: 0.4 V
